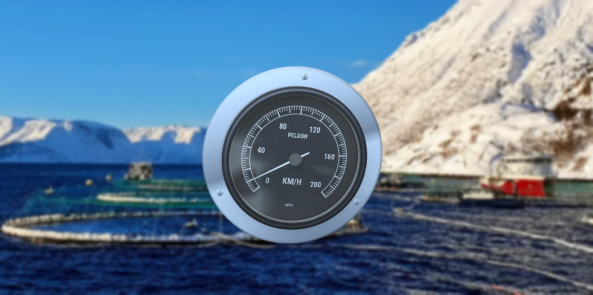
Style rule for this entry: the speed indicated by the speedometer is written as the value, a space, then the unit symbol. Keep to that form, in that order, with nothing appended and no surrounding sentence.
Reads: 10 km/h
